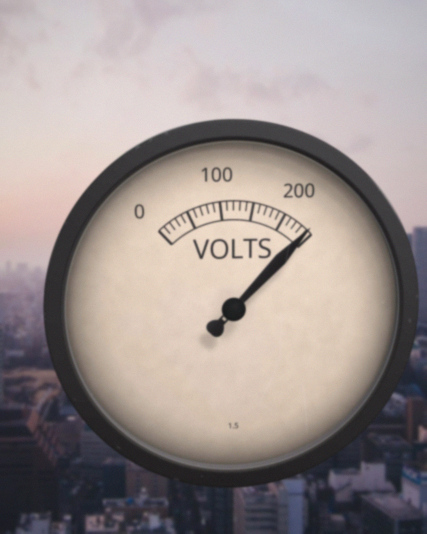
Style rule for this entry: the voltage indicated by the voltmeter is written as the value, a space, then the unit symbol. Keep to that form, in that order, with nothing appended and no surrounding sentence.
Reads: 240 V
